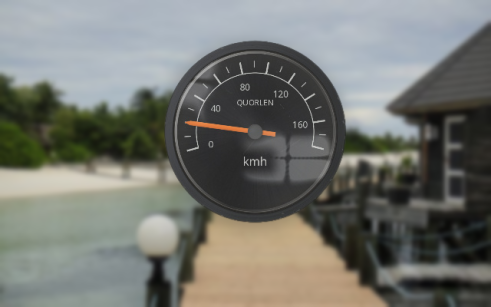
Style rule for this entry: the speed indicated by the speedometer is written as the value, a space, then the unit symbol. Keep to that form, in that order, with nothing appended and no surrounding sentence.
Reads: 20 km/h
